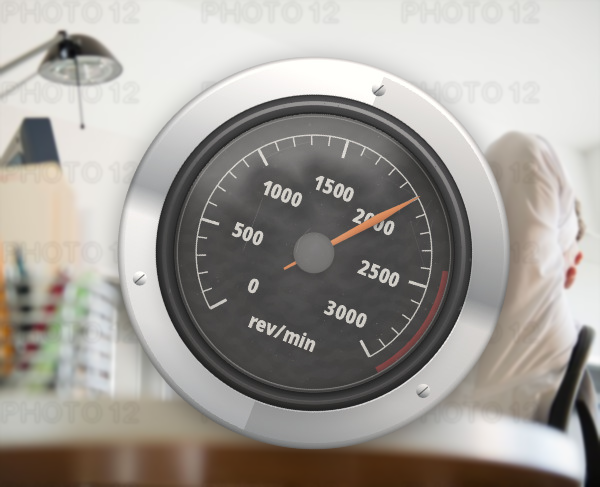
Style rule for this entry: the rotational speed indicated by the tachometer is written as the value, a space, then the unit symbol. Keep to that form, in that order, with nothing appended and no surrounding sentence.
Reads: 2000 rpm
